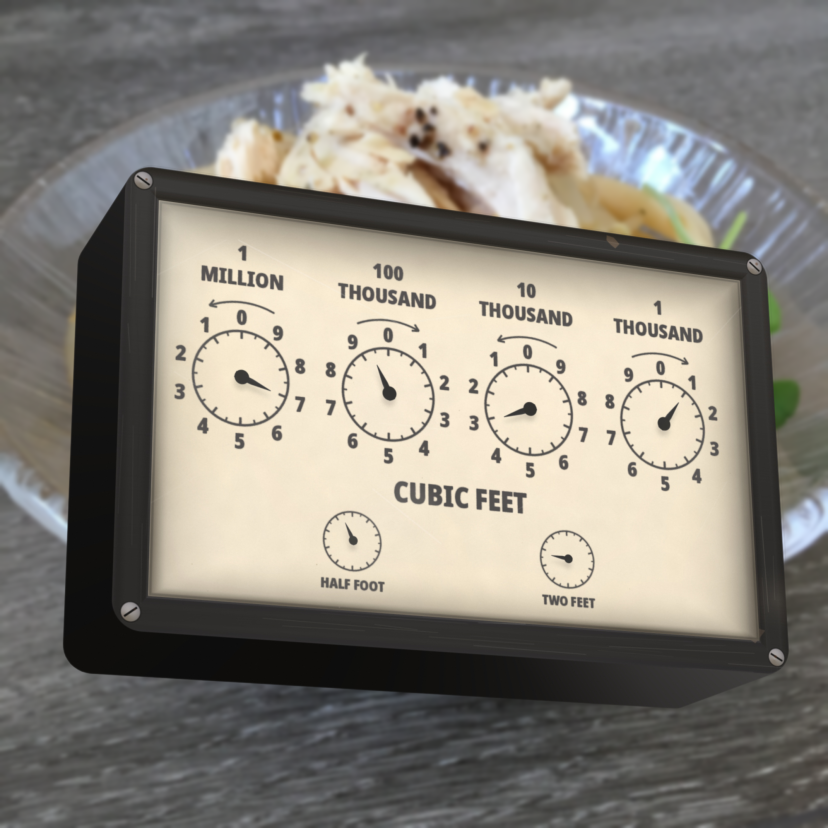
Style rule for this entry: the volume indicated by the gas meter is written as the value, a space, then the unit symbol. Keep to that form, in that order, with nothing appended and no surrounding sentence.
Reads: 693100 ft³
